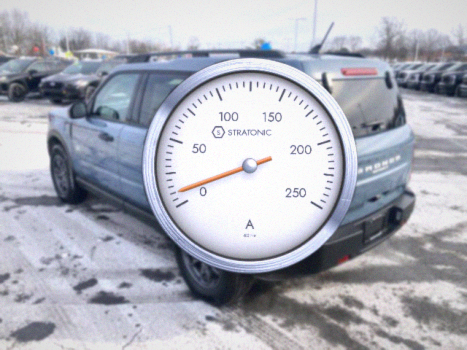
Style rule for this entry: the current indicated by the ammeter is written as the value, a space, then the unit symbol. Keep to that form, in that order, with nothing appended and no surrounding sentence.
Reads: 10 A
